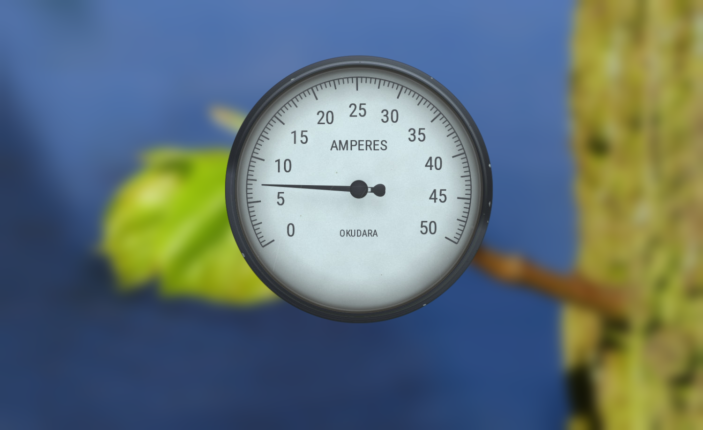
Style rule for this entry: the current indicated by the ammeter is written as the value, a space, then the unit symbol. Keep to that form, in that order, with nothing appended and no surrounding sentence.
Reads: 7 A
